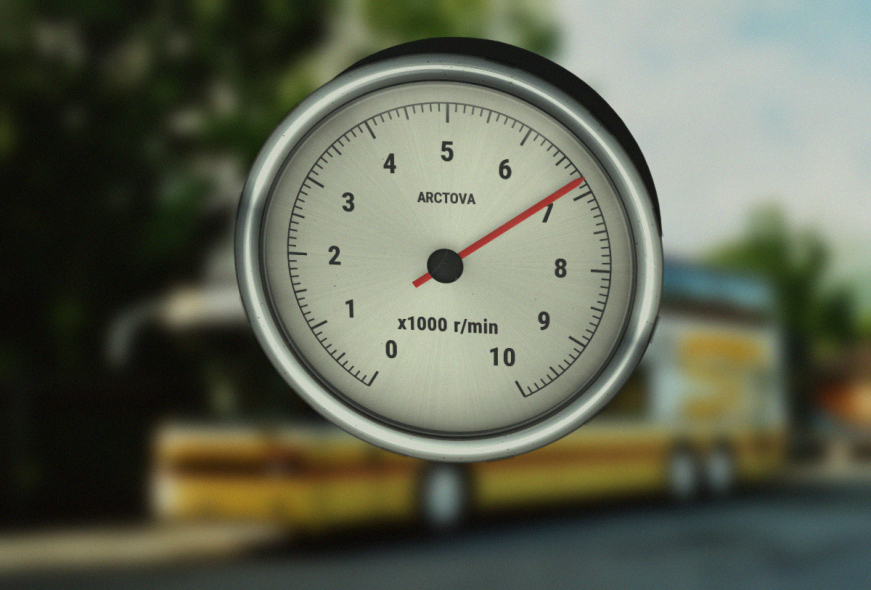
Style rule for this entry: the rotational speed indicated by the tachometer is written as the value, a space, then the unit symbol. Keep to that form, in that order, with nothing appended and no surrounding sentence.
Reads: 6800 rpm
